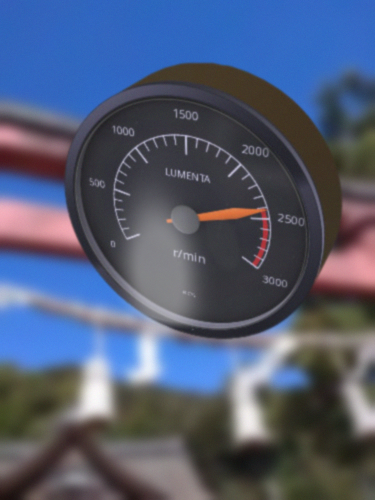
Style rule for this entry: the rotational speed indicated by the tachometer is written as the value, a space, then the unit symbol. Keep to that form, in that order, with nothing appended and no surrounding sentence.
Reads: 2400 rpm
